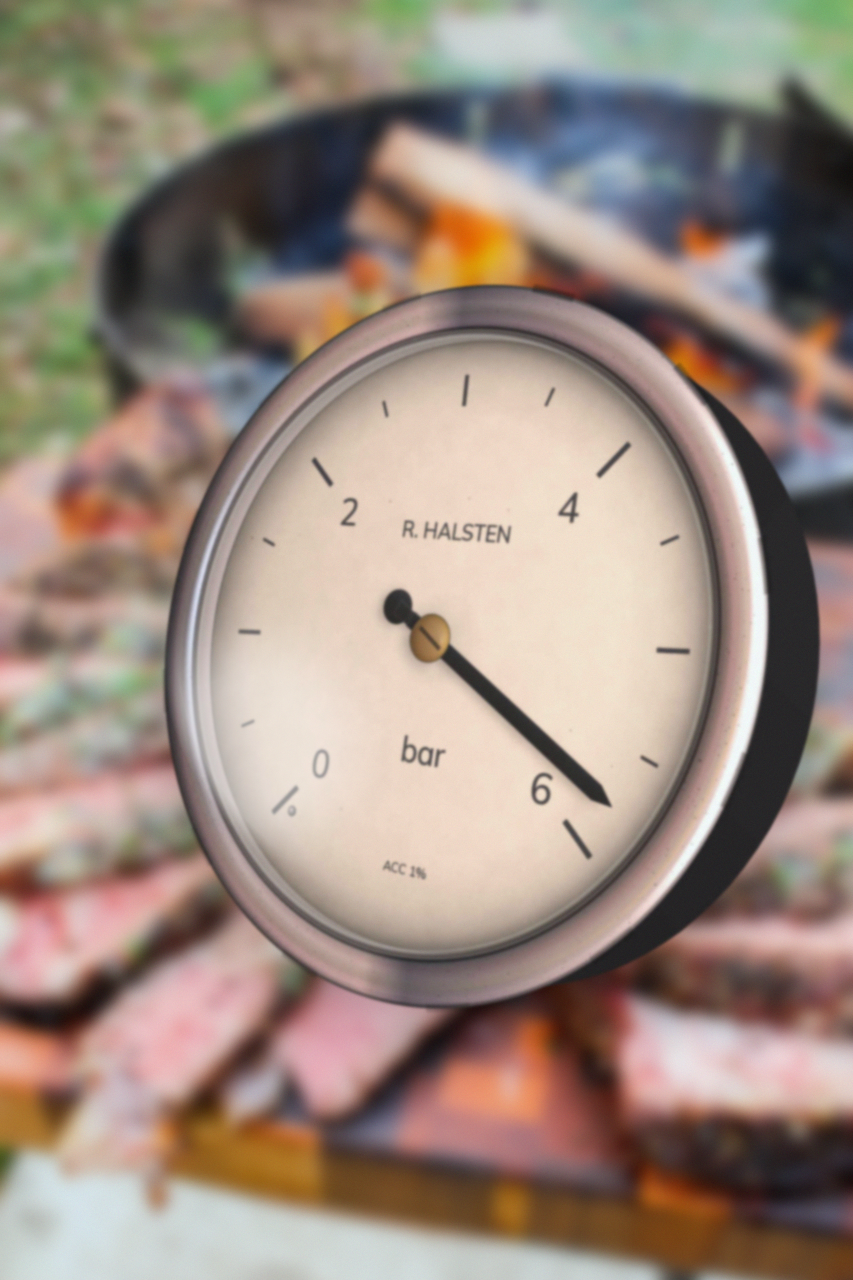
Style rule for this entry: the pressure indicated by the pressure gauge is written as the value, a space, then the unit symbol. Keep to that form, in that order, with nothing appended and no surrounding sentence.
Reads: 5.75 bar
